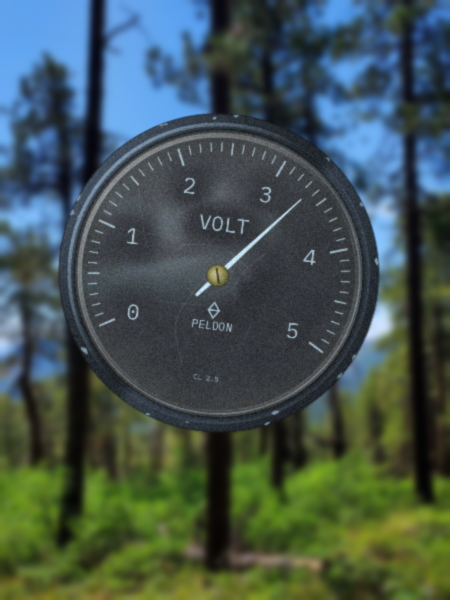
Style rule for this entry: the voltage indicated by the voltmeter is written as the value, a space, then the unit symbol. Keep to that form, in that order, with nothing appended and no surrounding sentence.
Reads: 3.35 V
